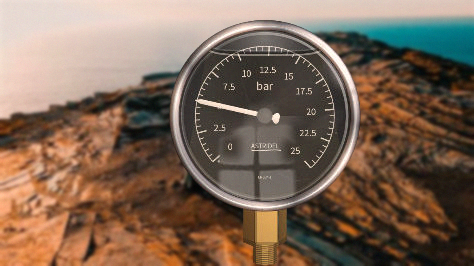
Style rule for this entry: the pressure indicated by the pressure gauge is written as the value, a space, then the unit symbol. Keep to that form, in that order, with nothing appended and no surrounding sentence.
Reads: 5 bar
